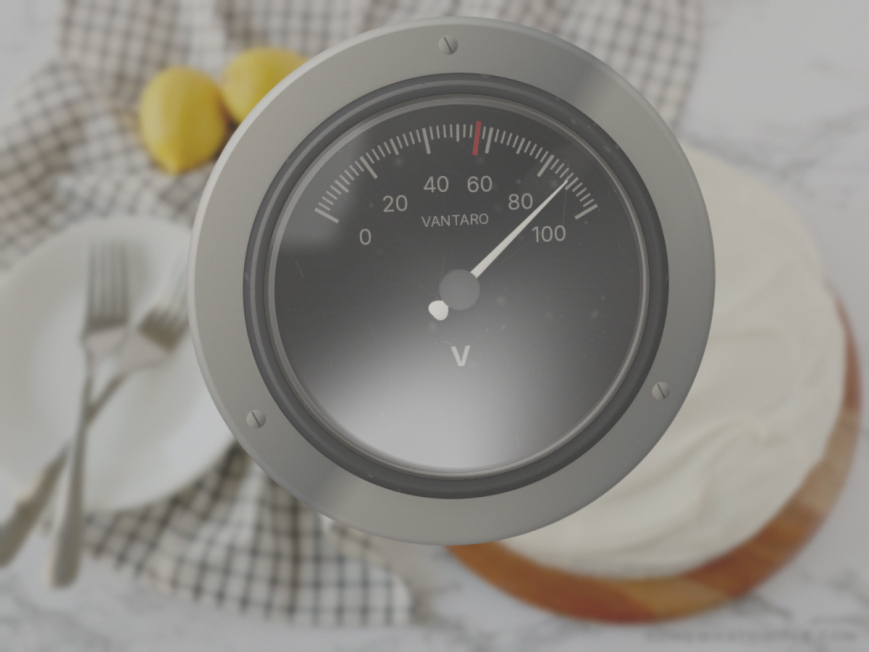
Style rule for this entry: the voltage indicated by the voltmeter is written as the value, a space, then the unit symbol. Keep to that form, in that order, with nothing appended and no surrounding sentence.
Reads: 88 V
